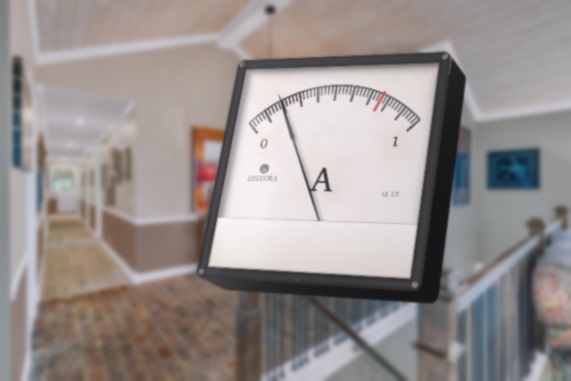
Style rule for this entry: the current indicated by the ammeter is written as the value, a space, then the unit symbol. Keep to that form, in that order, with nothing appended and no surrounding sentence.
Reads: 0.2 A
